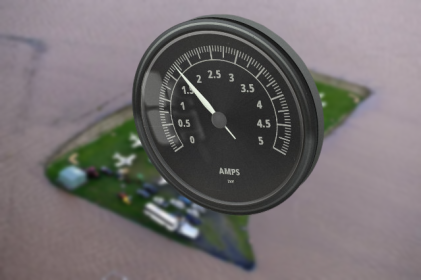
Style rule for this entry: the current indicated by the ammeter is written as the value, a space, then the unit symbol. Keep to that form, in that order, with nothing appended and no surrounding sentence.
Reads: 1.75 A
